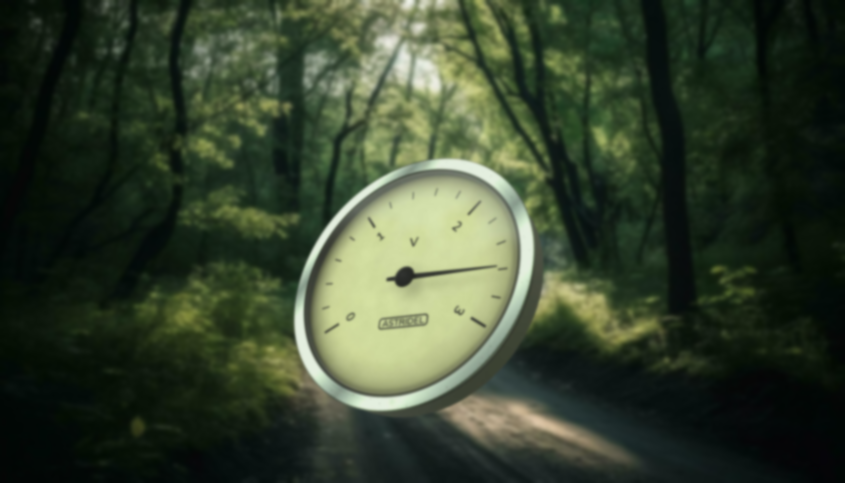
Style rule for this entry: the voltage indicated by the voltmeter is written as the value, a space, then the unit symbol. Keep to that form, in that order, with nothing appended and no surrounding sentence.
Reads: 2.6 V
